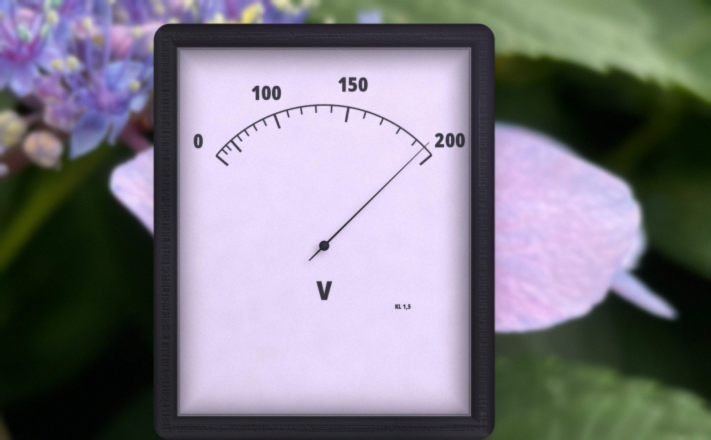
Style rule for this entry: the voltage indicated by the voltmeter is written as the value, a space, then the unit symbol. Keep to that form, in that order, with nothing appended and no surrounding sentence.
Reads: 195 V
